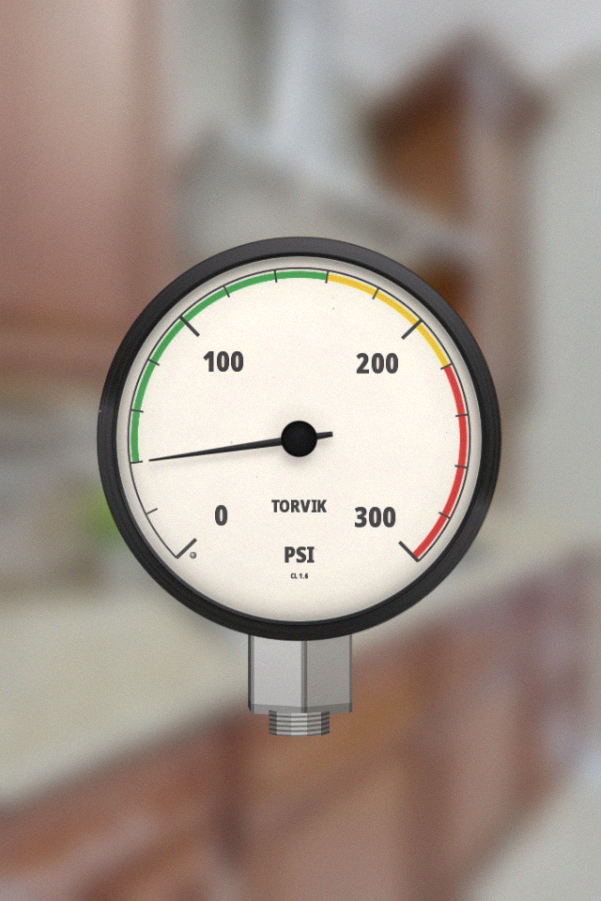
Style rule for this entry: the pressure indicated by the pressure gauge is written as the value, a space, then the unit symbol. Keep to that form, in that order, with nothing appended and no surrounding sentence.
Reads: 40 psi
